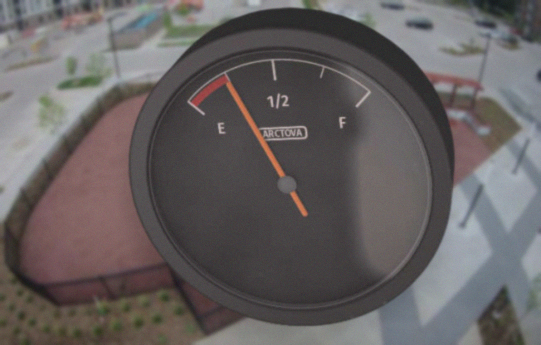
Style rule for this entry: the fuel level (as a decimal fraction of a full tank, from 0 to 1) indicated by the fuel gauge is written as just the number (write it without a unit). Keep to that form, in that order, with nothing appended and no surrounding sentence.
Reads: 0.25
